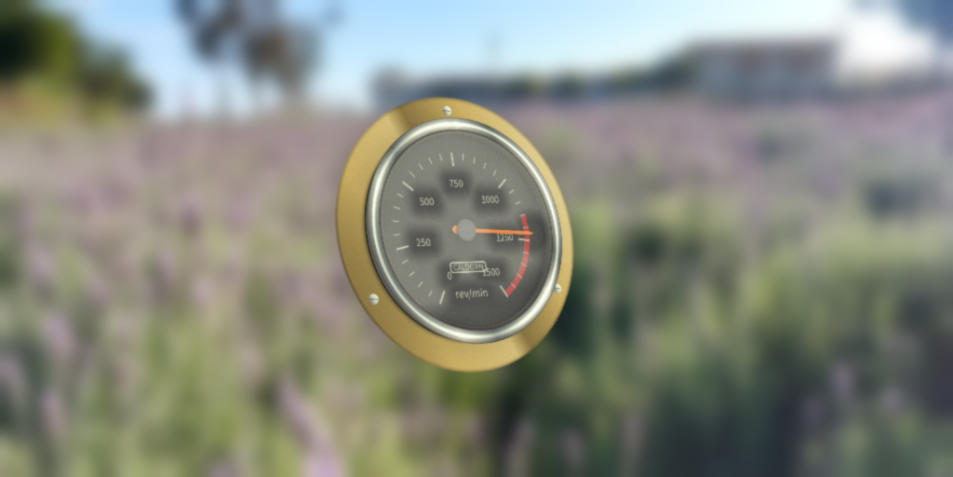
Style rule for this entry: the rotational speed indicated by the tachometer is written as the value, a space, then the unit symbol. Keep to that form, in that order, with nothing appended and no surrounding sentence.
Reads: 1225 rpm
